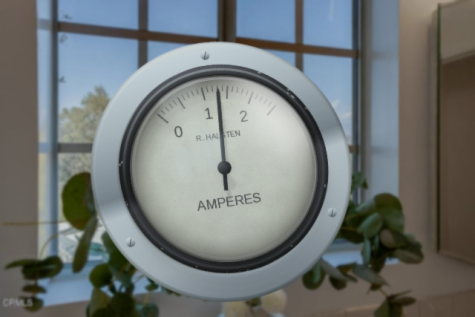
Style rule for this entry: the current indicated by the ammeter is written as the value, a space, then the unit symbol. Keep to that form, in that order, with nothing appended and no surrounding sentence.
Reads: 1.3 A
